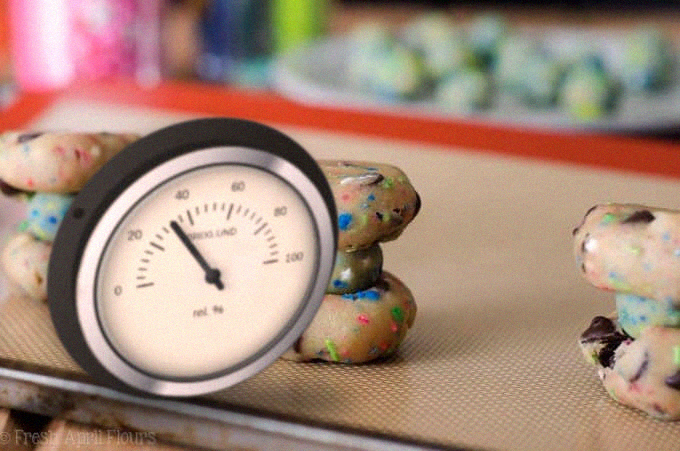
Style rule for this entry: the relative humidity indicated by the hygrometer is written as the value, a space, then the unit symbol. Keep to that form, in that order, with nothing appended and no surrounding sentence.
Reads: 32 %
